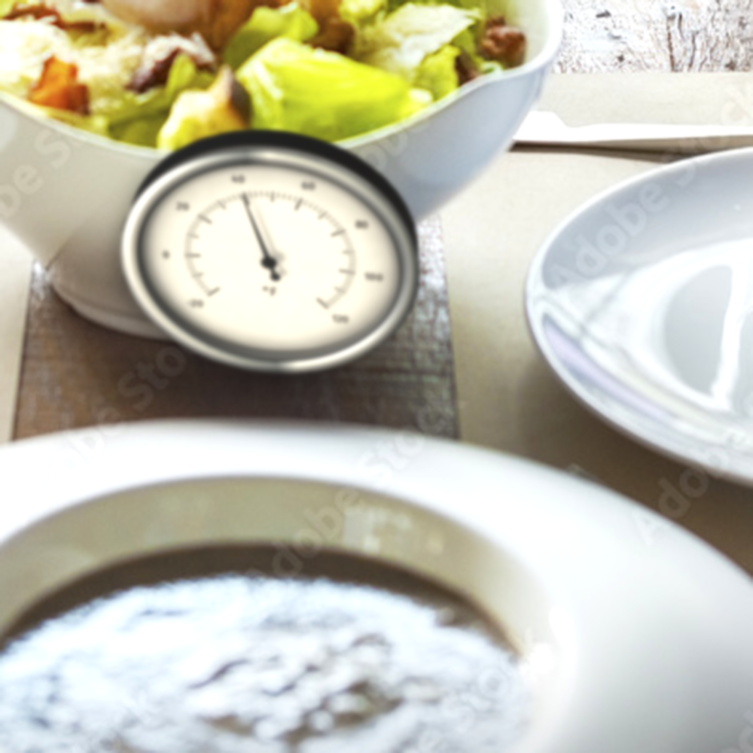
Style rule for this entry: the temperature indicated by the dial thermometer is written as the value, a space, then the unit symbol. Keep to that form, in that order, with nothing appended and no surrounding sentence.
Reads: 40 °F
